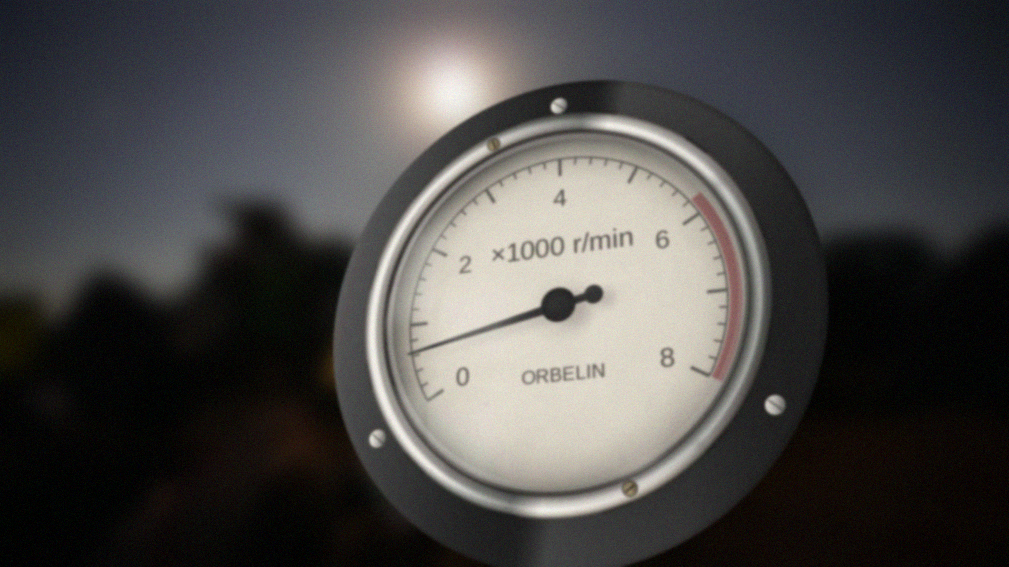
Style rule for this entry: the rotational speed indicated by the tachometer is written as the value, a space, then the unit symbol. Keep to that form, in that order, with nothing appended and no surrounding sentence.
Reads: 600 rpm
